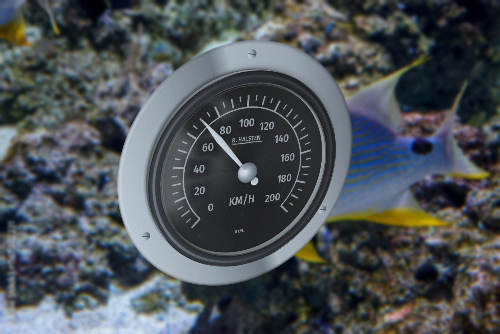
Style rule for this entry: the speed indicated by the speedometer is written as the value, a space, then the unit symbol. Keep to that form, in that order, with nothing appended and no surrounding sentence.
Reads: 70 km/h
